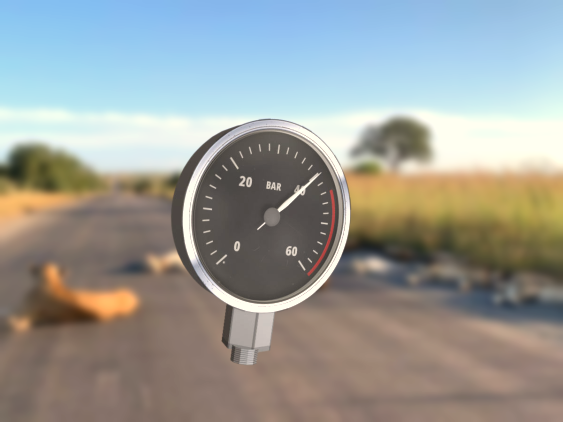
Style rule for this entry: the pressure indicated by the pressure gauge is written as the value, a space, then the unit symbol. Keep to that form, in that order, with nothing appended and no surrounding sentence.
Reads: 40 bar
